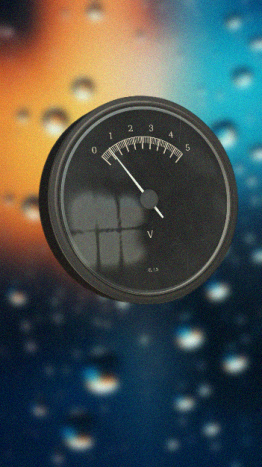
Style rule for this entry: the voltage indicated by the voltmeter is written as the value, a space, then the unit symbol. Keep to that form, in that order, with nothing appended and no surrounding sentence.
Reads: 0.5 V
